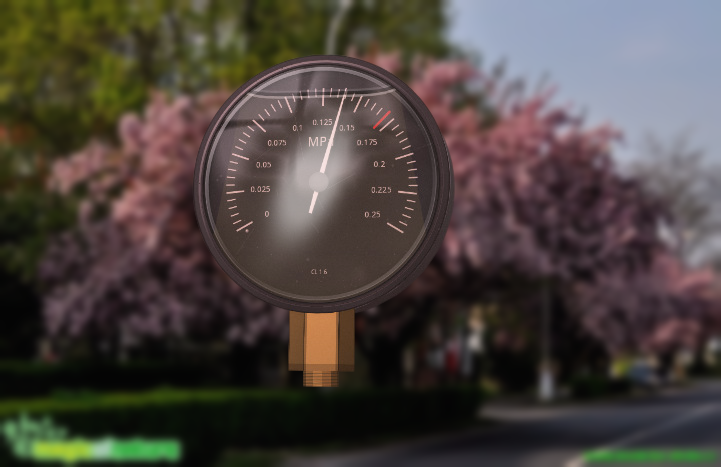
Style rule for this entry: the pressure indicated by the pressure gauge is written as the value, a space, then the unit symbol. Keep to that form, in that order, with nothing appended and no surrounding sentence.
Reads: 0.14 MPa
